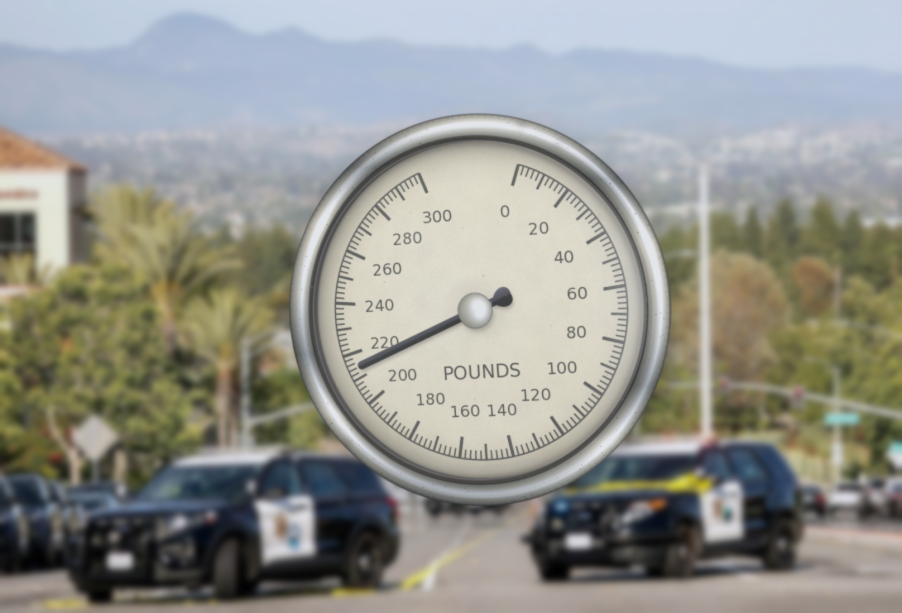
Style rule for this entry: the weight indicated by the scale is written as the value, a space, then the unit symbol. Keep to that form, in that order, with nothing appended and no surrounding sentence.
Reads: 214 lb
